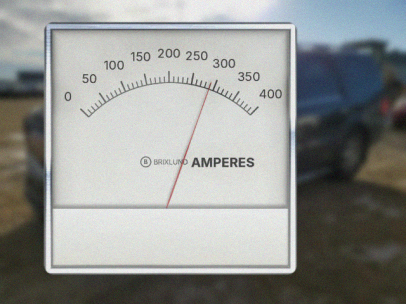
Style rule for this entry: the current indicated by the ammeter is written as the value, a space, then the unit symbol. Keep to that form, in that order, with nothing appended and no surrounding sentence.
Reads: 290 A
